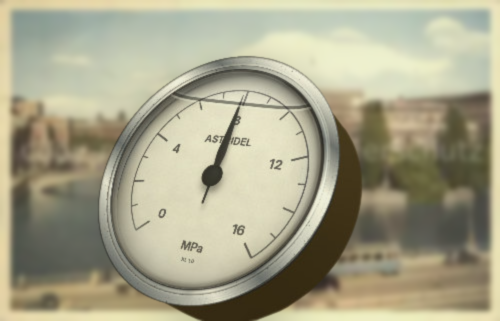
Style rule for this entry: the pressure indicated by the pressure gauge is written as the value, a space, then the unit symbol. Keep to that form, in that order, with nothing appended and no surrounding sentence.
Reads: 8 MPa
